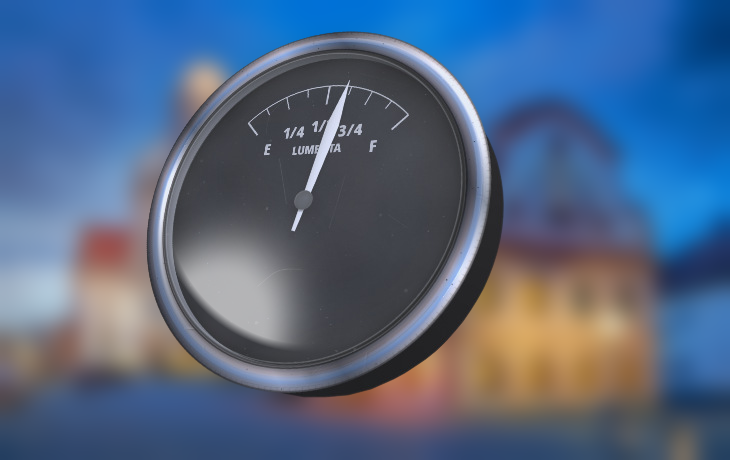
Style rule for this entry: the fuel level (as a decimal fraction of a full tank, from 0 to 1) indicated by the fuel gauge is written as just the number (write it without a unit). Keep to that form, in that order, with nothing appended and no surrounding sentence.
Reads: 0.625
